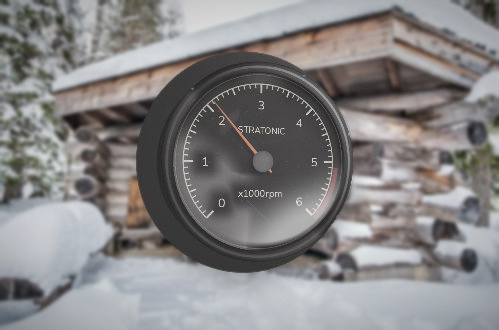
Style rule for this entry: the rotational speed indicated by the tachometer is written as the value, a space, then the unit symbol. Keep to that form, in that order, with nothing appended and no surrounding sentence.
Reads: 2100 rpm
